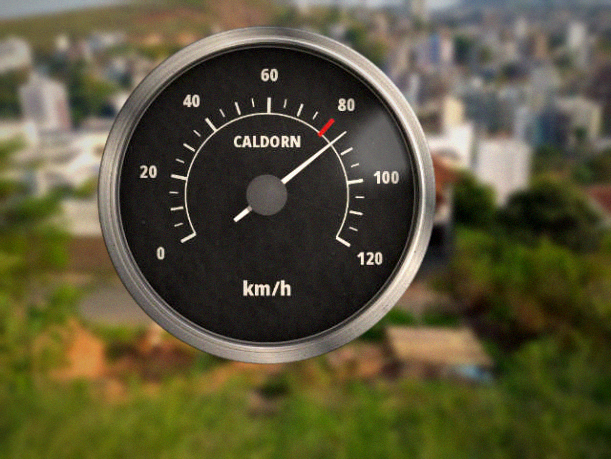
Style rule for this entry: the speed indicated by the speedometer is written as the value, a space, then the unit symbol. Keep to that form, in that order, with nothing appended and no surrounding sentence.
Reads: 85 km/h
